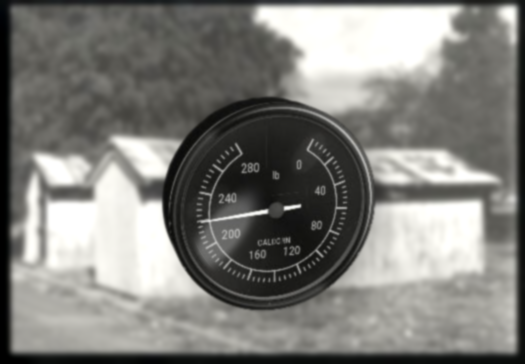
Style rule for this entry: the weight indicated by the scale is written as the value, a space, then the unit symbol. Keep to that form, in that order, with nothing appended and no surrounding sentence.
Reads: 220 lb
